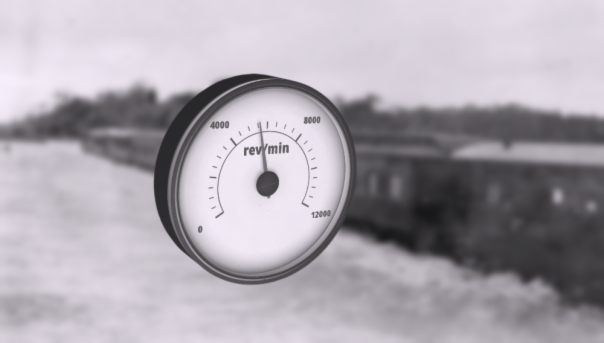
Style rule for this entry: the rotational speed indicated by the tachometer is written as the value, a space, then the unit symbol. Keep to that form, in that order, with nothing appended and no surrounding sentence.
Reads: 5500 rpm
